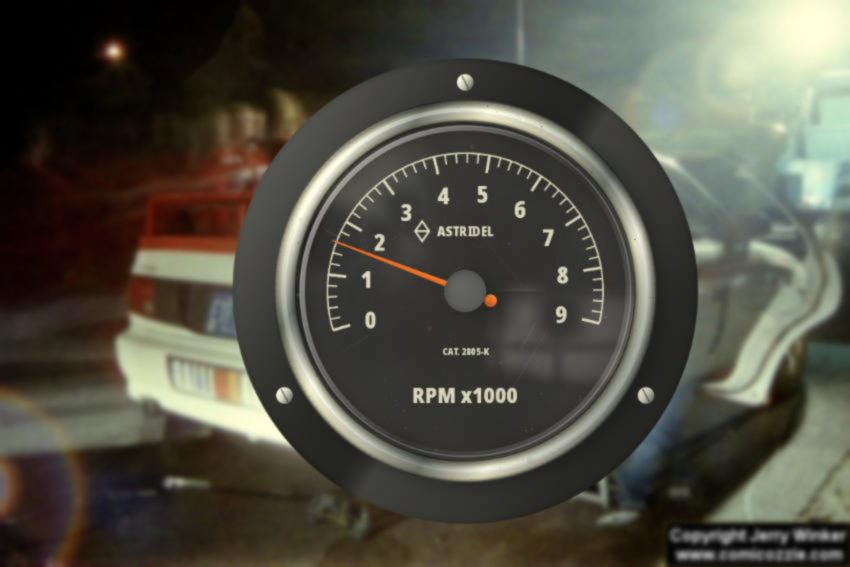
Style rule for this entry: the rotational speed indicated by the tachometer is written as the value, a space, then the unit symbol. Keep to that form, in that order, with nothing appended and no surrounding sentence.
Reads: 1600 rpm
